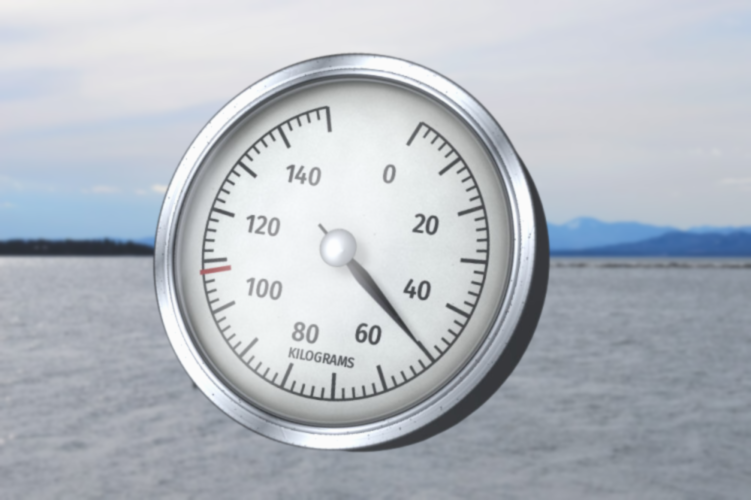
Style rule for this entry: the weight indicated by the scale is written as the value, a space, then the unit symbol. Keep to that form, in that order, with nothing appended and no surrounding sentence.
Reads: 50 kg
